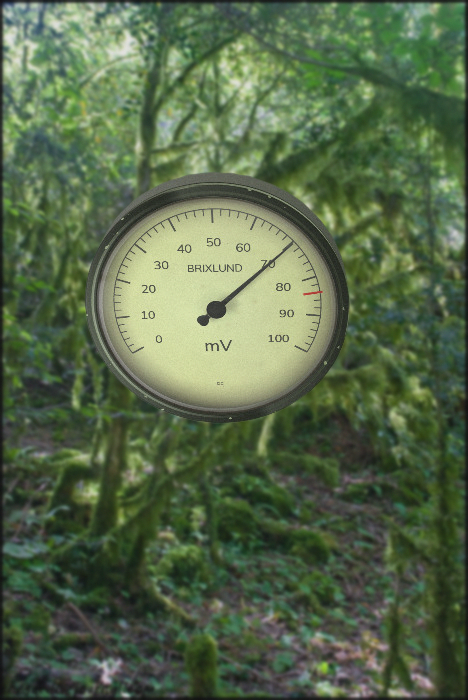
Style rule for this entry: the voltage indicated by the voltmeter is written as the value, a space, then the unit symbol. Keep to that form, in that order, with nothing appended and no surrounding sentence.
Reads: 70 mV
